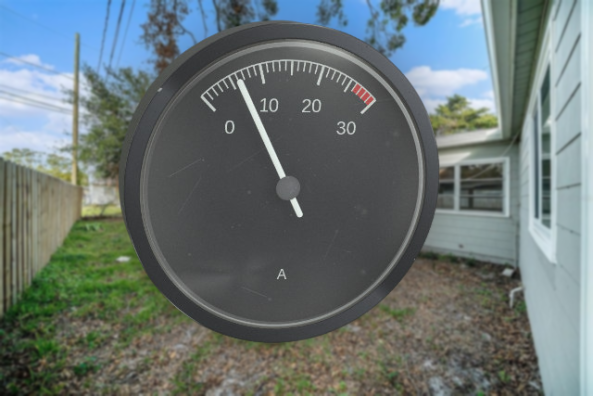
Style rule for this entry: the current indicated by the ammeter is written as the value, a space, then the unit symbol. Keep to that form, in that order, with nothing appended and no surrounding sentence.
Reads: 6 A
